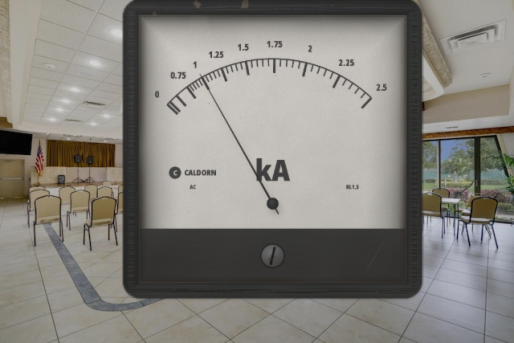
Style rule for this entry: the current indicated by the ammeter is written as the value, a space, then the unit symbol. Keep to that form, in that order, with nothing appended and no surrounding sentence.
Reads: 1 kA
